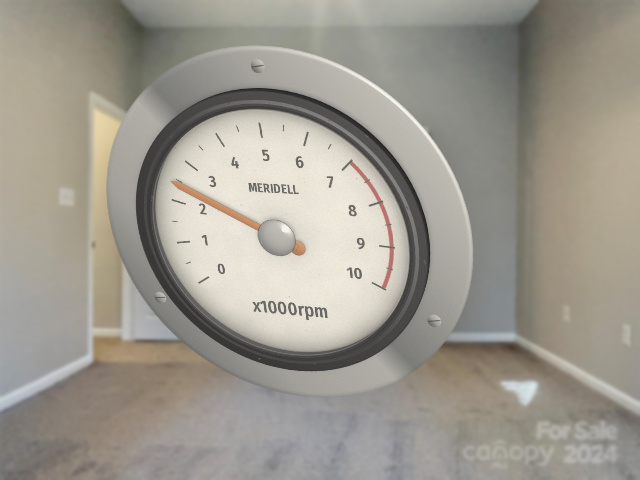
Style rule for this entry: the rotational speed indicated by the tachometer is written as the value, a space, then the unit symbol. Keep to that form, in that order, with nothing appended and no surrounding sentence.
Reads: 2500 rpm
